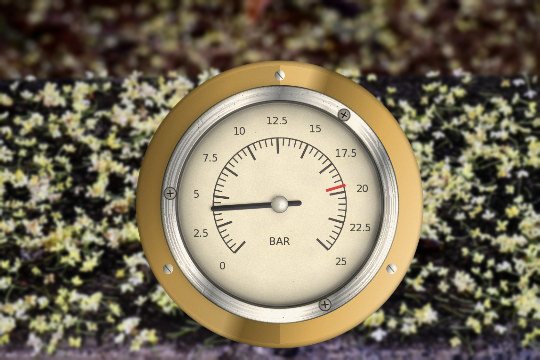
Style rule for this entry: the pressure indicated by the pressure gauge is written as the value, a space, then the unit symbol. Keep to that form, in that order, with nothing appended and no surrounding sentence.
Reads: 4 bar
